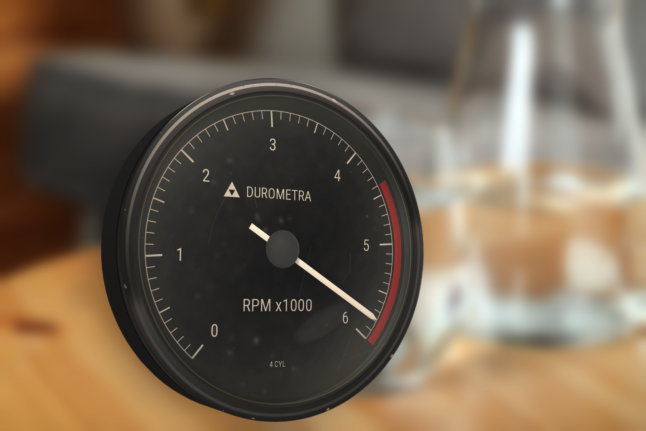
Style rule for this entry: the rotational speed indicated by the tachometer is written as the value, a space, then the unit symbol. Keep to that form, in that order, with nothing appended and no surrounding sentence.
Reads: 5800 rpm
